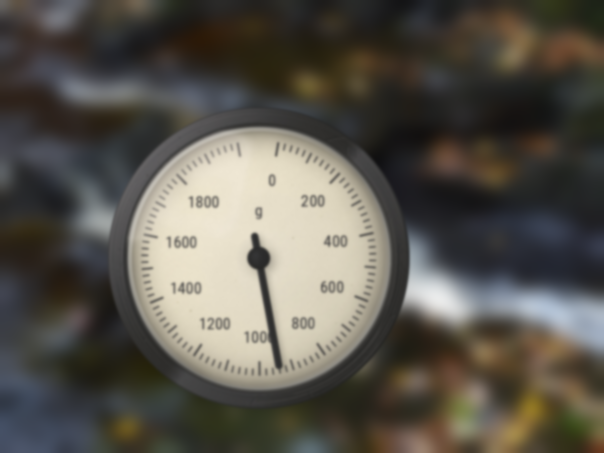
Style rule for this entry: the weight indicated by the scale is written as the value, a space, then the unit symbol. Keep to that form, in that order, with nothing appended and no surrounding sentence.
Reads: 940 g
